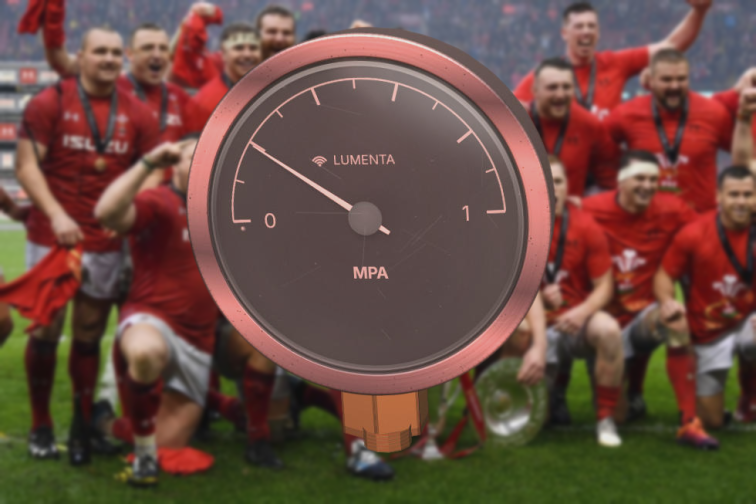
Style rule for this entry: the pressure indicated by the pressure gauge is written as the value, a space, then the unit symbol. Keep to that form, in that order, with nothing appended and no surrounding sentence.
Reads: 0.2 MPa
